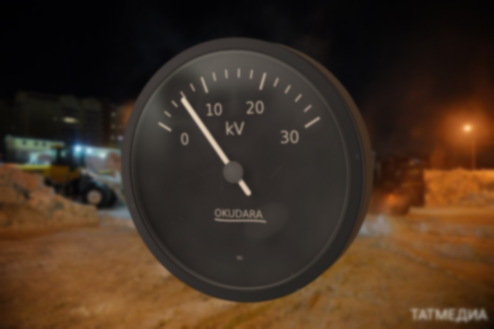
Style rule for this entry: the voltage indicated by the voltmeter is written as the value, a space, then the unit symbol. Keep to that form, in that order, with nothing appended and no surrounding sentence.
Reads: 6 kV
